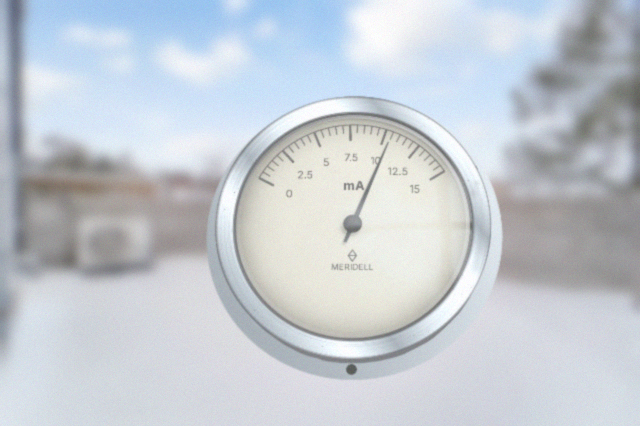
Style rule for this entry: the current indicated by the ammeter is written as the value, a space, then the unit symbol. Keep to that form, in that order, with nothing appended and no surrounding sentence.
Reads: 10.5 mA
